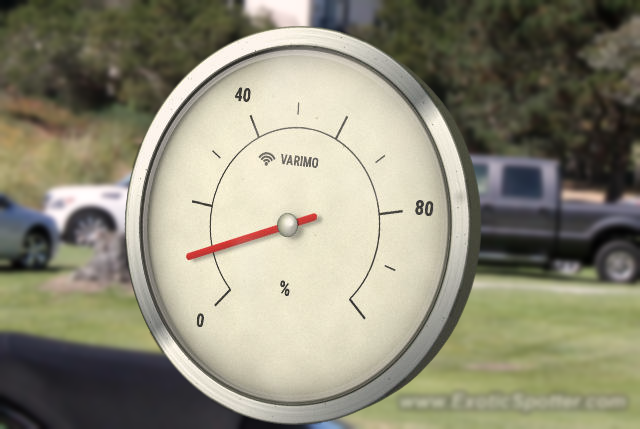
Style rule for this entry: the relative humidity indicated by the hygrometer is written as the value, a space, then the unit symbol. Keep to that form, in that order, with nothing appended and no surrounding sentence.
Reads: 10 %
